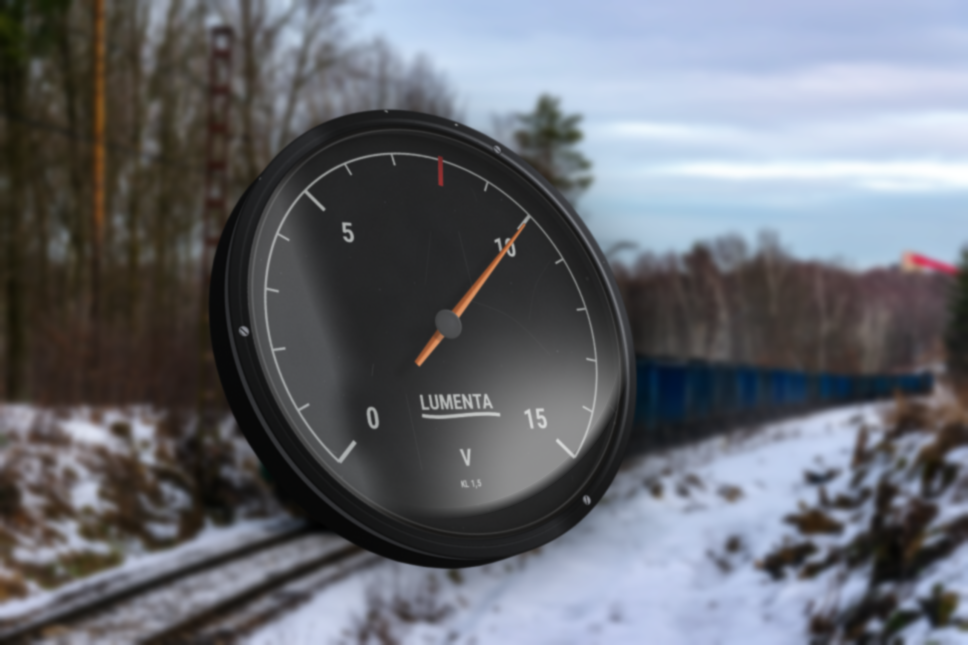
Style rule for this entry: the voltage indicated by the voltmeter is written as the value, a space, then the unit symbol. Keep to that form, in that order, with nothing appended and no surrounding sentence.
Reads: 10 V
